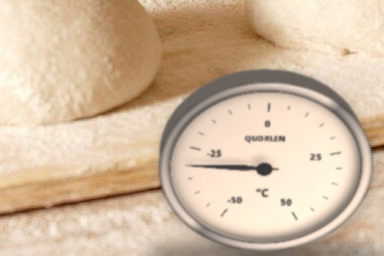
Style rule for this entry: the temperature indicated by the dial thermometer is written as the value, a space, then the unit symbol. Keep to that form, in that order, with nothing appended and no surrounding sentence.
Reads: -30 °C
